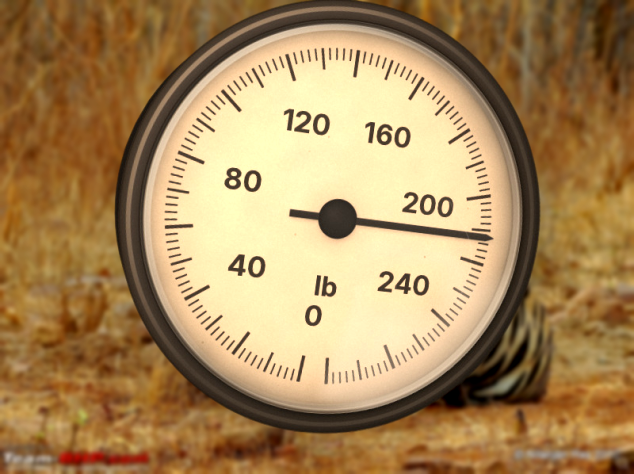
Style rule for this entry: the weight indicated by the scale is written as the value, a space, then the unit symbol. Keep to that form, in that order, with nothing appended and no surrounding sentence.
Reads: 212 lb
